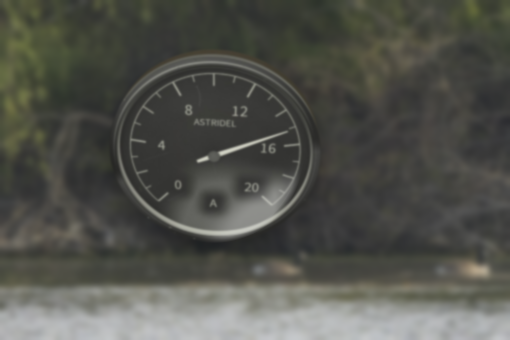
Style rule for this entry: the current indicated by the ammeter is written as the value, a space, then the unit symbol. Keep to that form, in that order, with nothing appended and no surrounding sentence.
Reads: 15 A
